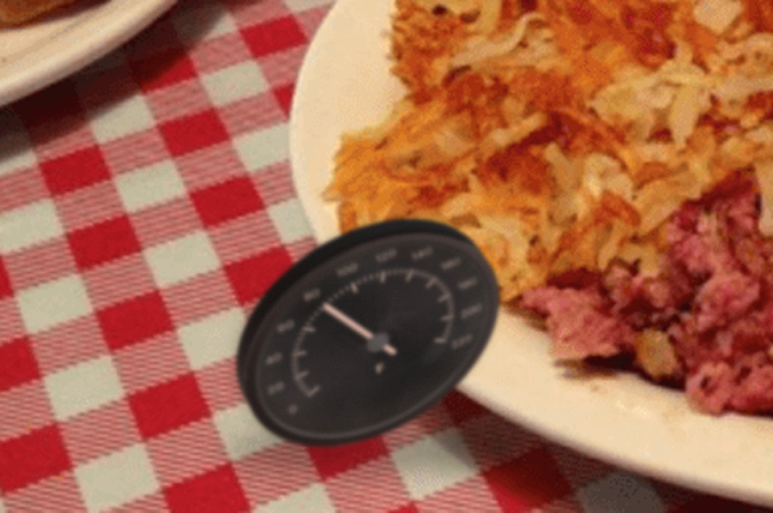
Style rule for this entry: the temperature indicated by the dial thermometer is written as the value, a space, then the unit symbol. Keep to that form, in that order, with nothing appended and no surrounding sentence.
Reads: 80 °F
